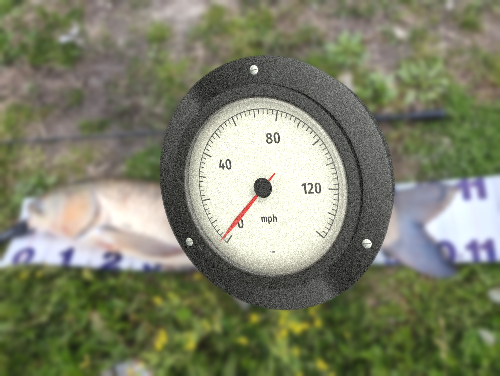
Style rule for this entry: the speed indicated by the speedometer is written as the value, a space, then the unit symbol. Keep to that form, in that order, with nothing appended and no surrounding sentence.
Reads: 2 mph
